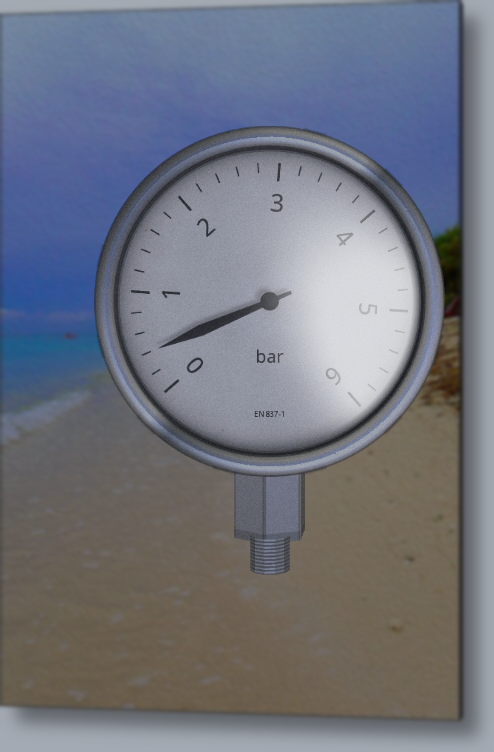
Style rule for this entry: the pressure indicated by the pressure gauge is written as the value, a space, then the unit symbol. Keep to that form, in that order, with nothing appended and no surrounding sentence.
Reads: 0.4 bar
